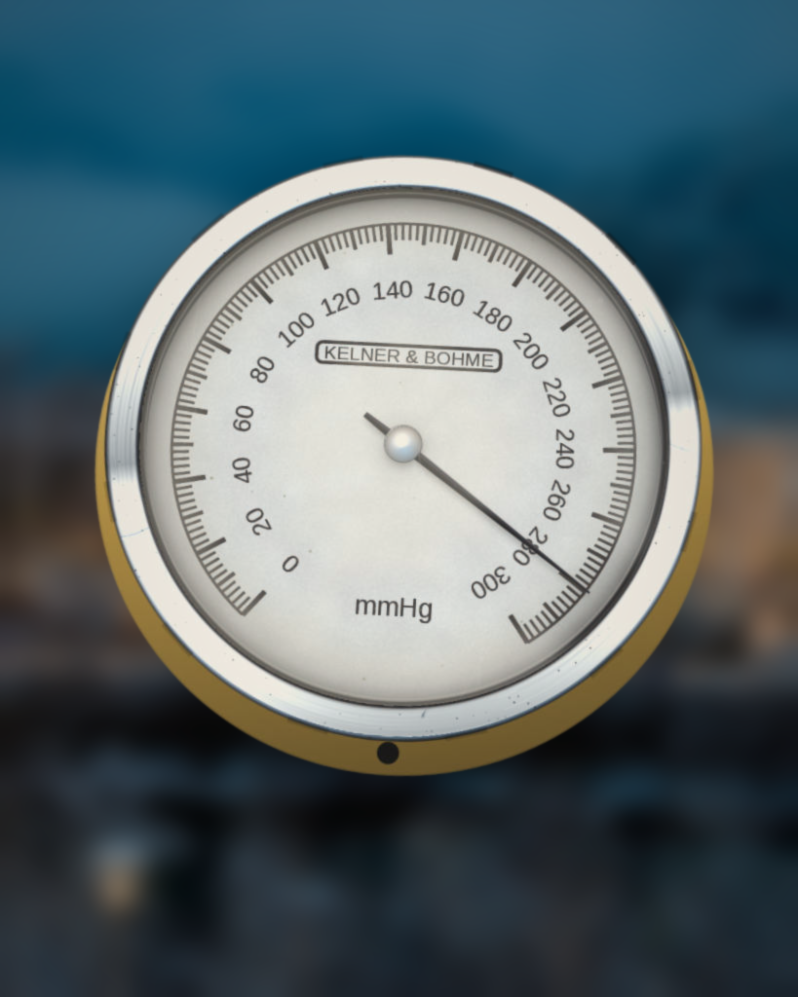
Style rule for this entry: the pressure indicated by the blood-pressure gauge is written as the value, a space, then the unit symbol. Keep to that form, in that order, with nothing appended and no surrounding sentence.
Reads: 280 mmHg
